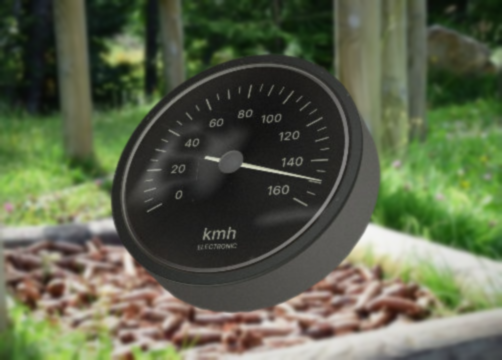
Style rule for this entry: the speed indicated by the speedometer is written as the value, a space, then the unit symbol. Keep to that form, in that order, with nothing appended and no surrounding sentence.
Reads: 150 km/h
